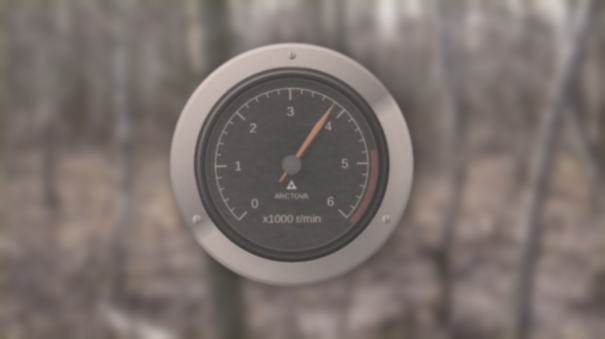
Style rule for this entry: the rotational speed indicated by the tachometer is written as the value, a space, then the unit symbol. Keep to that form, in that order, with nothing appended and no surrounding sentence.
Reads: 3800 rpm
